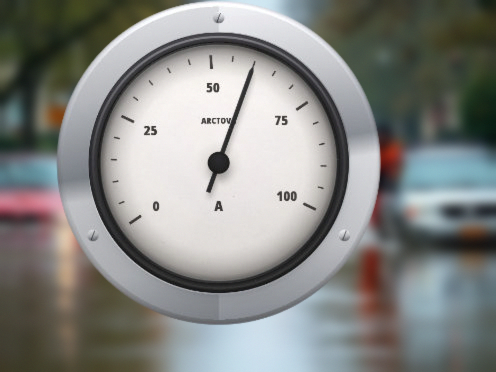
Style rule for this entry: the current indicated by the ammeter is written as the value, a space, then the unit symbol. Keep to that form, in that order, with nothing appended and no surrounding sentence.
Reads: 60 A
